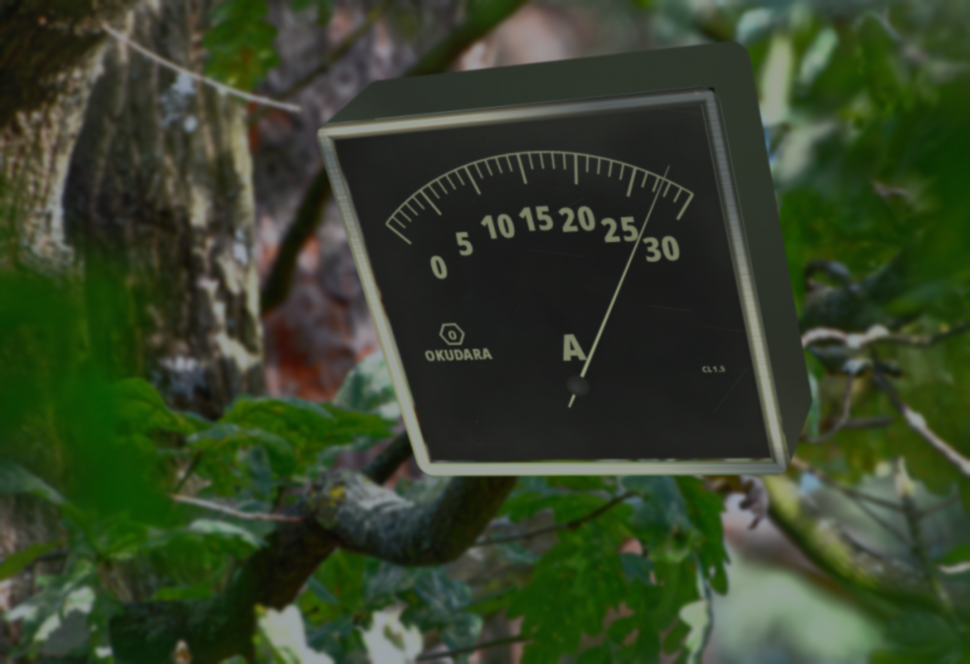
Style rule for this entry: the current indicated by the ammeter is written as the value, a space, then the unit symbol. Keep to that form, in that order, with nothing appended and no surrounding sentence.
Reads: 27.5 A
